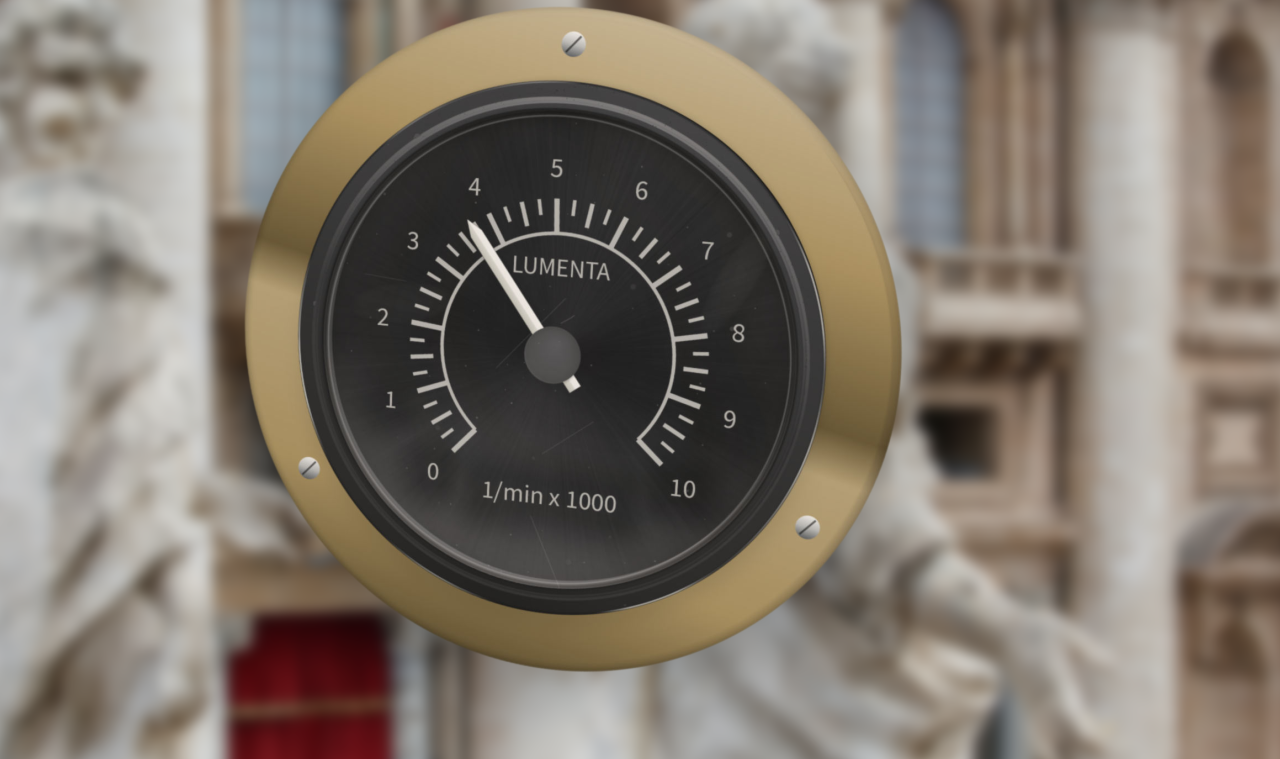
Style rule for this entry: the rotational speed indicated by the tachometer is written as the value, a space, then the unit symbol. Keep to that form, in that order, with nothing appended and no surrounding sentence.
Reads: 3750 rpm
